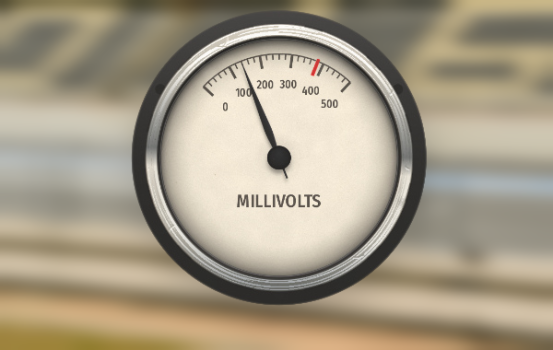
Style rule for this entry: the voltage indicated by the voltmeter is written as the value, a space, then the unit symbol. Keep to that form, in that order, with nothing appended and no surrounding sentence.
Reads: 140 mV
